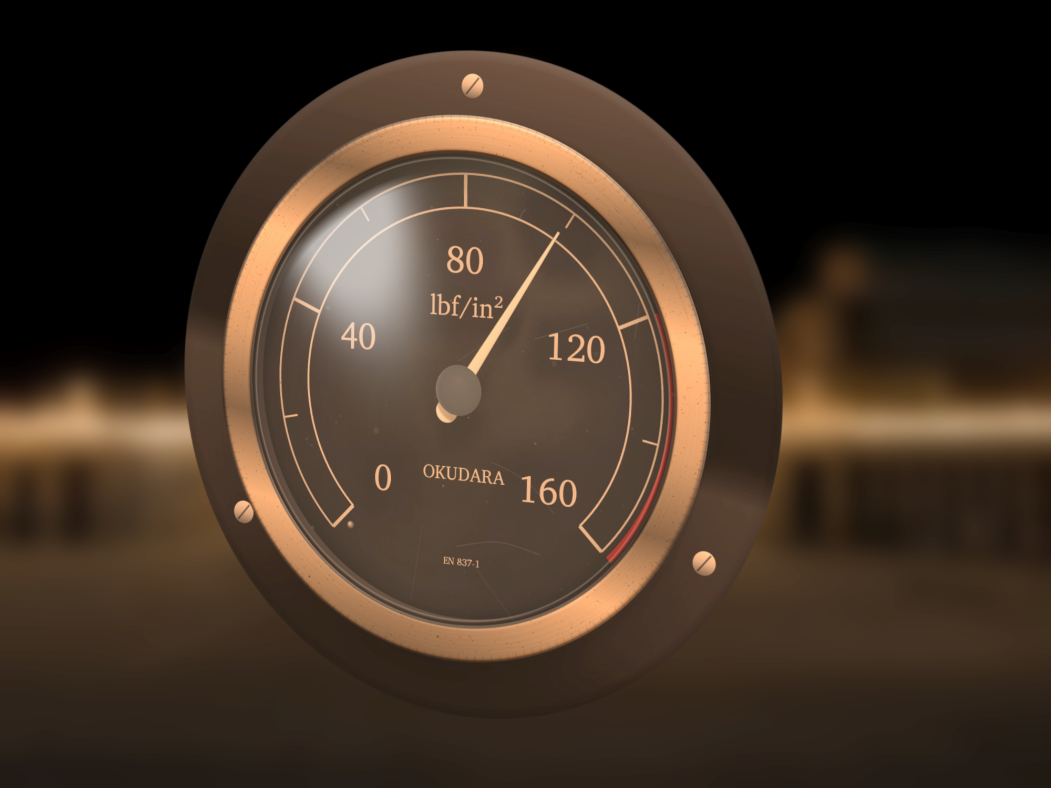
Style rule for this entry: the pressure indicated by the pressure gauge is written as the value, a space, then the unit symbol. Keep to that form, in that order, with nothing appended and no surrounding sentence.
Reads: 100 psi
